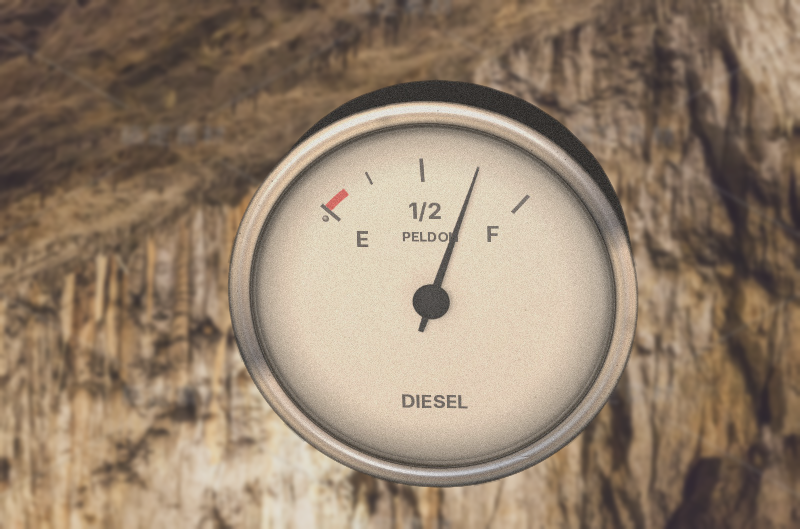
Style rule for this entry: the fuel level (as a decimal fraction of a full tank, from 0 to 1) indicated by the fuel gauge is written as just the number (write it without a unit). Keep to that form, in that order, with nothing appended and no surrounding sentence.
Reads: 0.75
